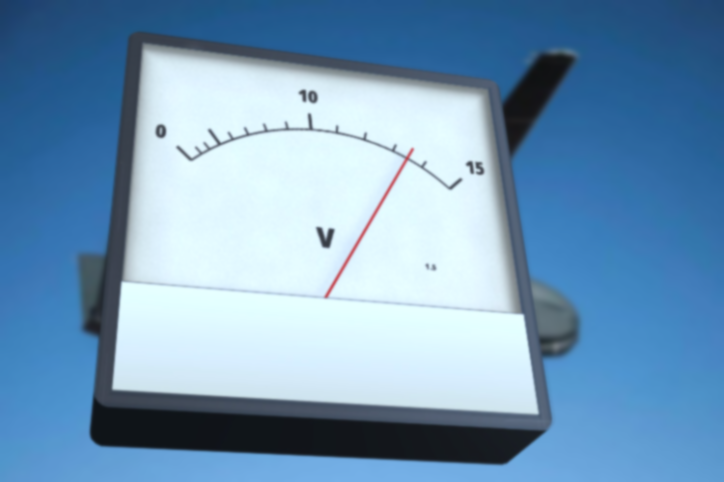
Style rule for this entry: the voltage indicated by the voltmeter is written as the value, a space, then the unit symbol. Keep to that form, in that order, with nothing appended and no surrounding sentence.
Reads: 13.5 V
